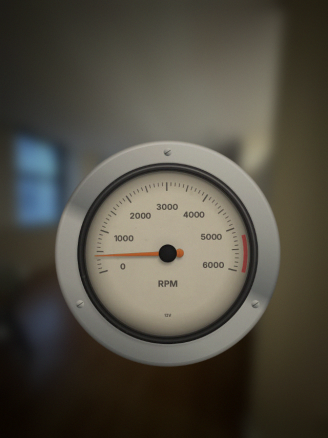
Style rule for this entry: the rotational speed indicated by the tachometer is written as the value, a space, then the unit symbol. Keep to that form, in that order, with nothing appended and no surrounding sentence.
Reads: 400 rpm
